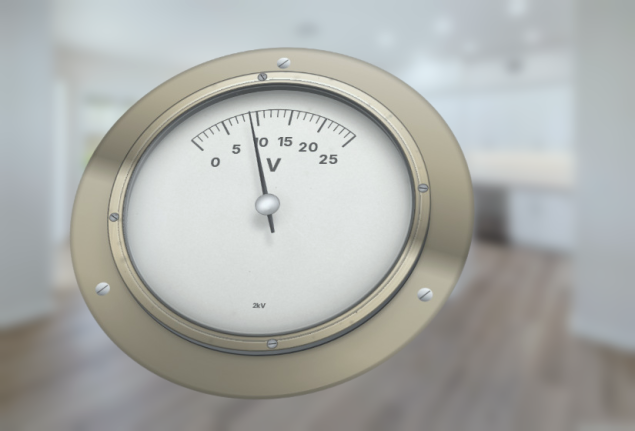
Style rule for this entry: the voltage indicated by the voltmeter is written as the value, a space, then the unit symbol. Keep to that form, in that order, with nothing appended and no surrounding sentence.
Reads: 9 V
